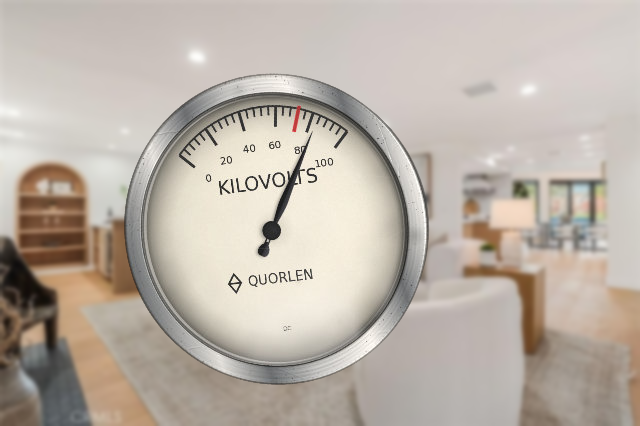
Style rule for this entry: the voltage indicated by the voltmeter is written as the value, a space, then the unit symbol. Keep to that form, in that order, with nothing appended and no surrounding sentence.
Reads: 84 kV
